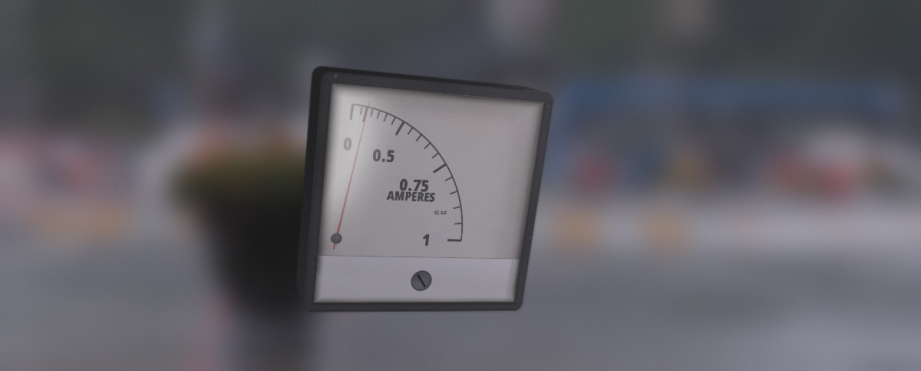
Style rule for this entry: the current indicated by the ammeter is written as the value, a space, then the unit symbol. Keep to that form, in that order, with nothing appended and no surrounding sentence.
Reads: 0.25 A
